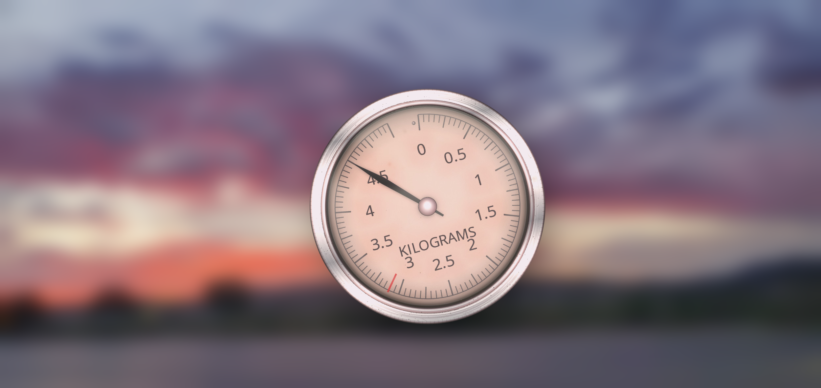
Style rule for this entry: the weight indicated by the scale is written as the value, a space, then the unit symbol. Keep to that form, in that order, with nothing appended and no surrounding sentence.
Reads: 4.5 kg
